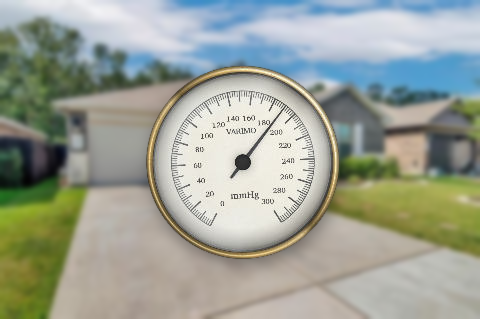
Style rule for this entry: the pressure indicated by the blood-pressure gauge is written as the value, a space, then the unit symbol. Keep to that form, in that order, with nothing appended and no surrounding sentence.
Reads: 190 mmHg
